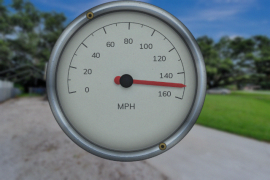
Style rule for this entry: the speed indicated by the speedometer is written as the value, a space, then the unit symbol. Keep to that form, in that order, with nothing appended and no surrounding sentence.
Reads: 150 mph
